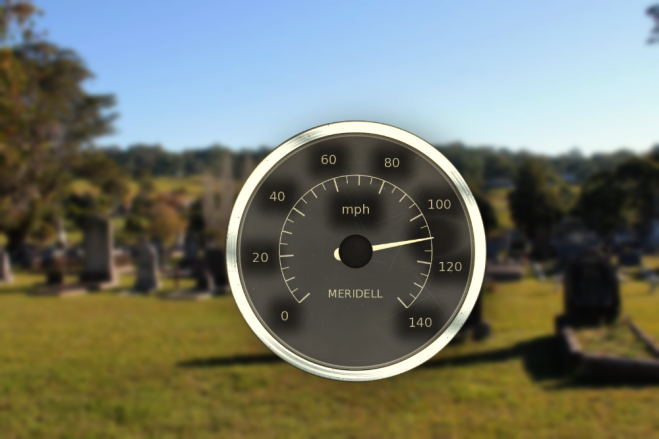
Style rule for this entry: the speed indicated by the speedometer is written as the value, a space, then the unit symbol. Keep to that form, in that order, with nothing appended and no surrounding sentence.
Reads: 110 mph
